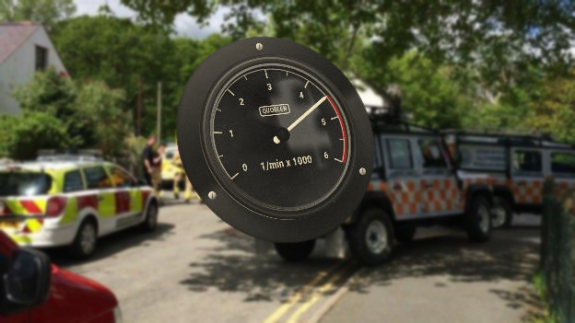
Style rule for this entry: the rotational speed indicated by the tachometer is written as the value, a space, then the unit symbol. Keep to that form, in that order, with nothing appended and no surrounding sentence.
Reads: 4500 rpm
